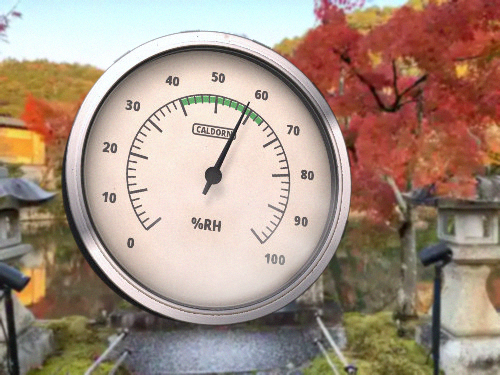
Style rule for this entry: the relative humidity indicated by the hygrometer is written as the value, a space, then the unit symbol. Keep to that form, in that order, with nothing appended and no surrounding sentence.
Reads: 58 %
